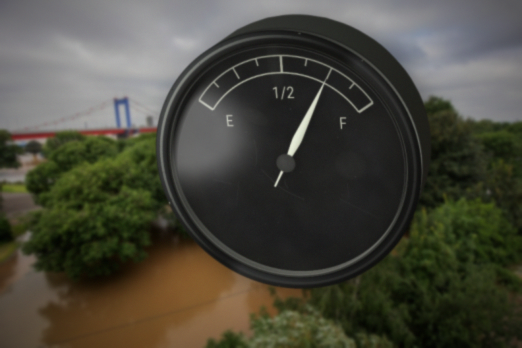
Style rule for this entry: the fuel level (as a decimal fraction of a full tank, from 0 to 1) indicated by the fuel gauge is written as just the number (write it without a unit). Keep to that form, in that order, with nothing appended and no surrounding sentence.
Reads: 0.75
